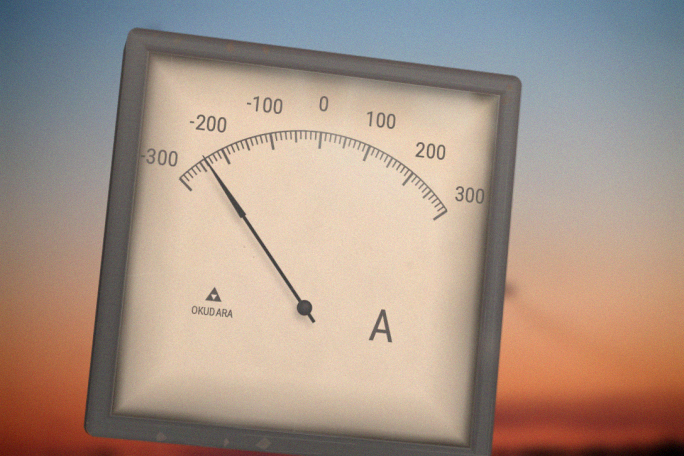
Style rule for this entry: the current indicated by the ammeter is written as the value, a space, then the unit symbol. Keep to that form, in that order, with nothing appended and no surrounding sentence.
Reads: -240 A
